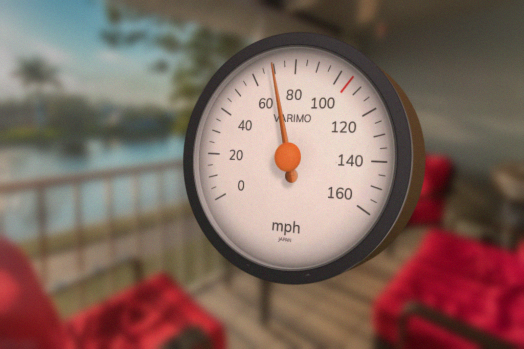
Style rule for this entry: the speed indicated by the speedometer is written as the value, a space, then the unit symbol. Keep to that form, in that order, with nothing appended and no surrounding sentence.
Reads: 70 mph
